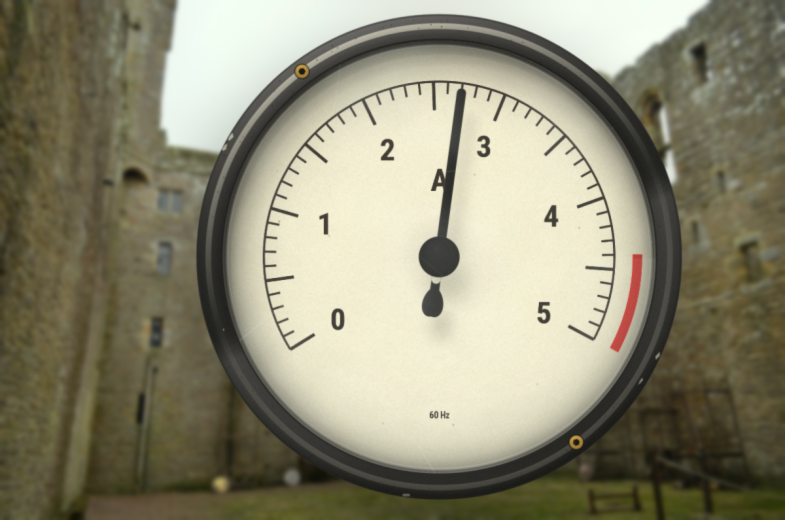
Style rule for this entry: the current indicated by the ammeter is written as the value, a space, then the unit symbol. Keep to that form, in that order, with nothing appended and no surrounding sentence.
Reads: 2.7 A
